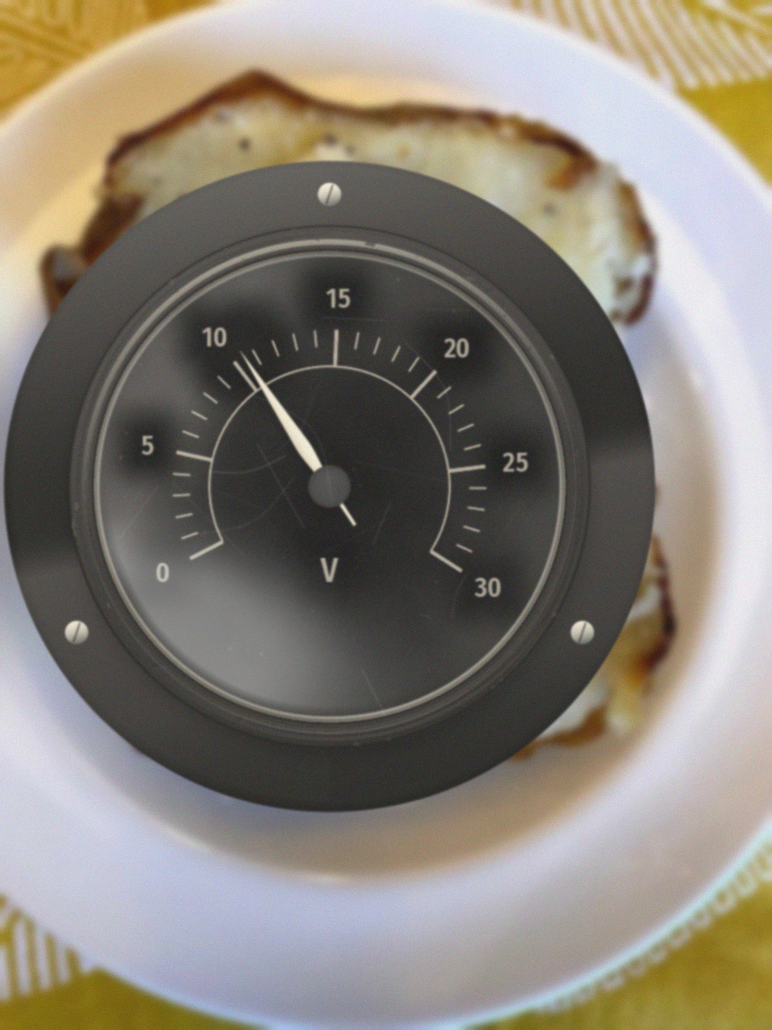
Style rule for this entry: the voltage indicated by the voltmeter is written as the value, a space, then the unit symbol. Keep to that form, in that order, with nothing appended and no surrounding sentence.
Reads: 10.5 V
